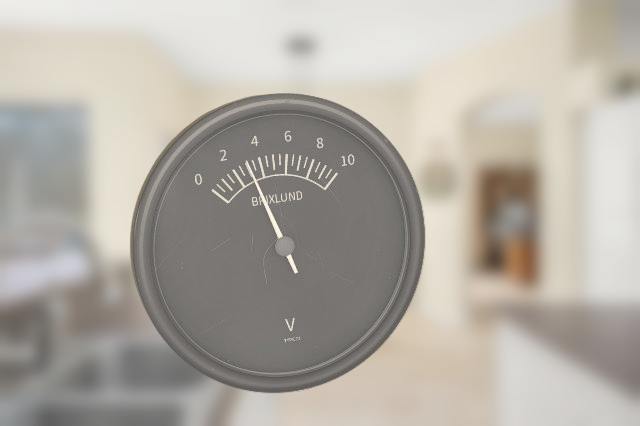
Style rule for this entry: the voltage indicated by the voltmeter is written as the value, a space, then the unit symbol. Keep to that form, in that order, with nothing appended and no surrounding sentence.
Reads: 3 V
